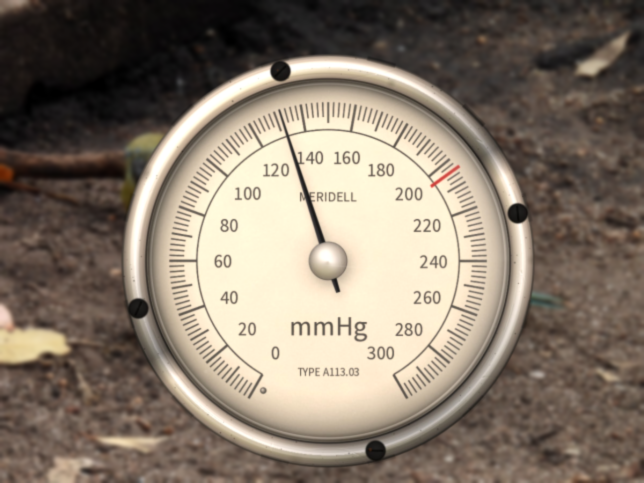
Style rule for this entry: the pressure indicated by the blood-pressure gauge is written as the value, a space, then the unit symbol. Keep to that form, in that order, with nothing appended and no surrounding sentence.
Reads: 132 mmHg
